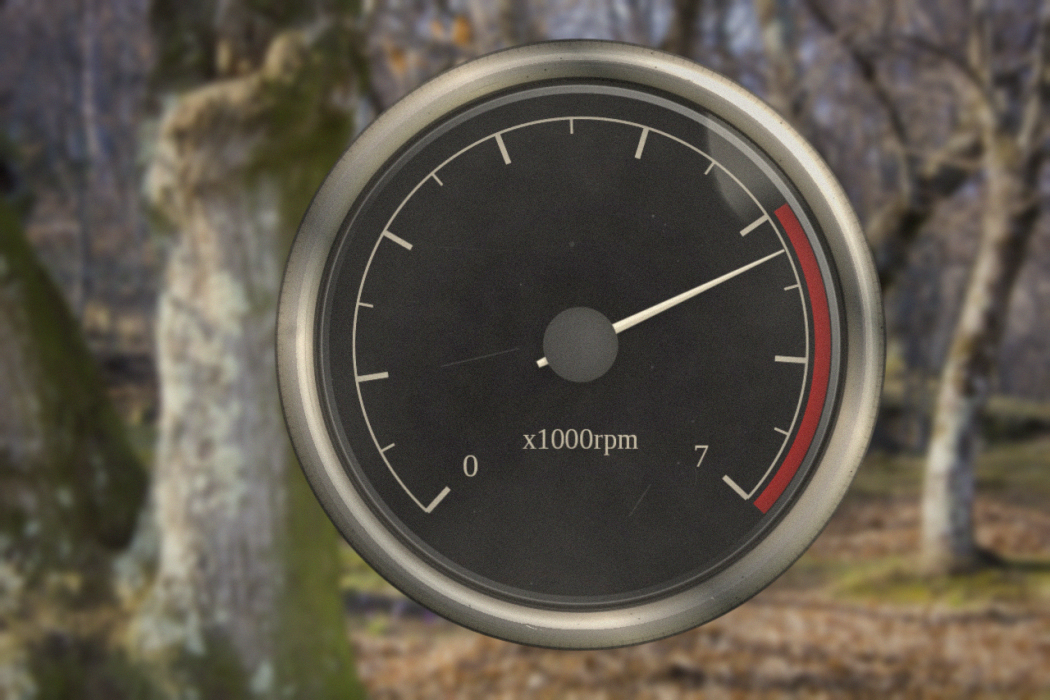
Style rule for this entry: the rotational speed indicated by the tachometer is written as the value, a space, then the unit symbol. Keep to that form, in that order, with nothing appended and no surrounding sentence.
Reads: 5250 rpm
